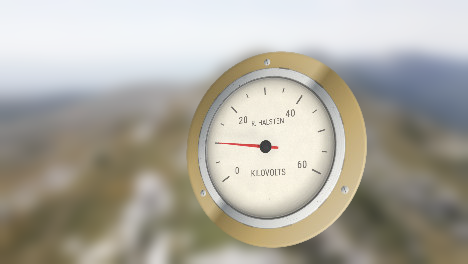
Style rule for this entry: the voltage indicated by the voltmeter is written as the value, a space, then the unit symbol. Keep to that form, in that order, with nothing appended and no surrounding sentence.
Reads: 10 kV
